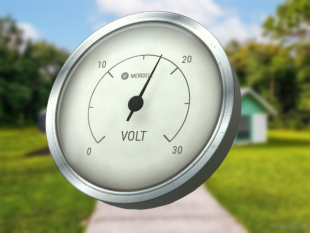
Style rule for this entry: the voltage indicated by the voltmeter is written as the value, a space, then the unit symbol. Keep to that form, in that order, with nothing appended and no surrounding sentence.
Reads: 17.5 V
